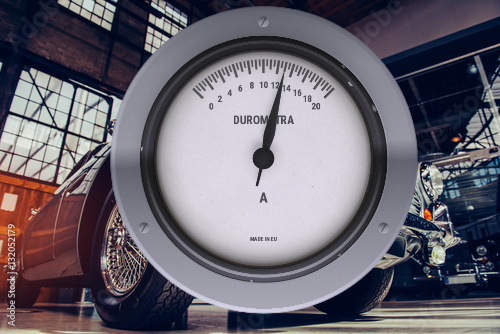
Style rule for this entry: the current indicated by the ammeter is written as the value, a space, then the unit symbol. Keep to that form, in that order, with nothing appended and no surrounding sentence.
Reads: 13 A
